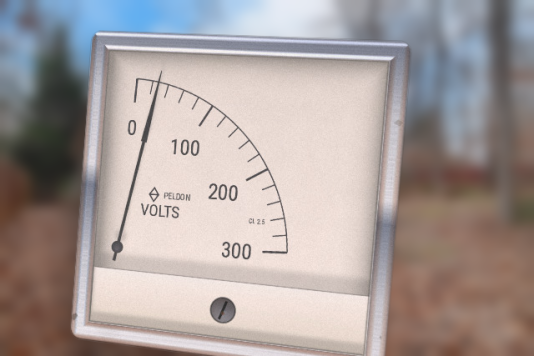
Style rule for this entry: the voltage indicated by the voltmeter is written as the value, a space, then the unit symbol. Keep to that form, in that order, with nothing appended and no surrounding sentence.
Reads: 30 V
